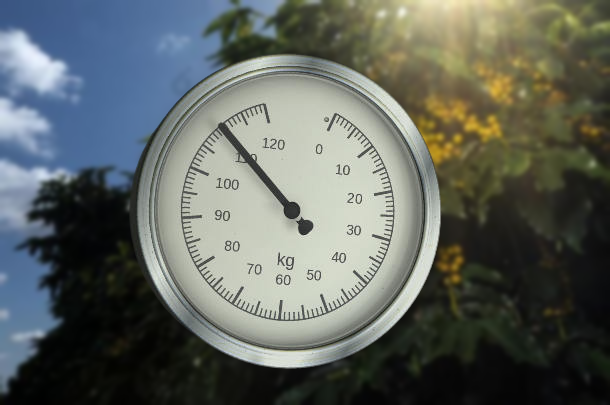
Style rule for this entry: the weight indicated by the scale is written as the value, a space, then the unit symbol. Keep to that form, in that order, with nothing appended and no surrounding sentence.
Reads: 110 kg
